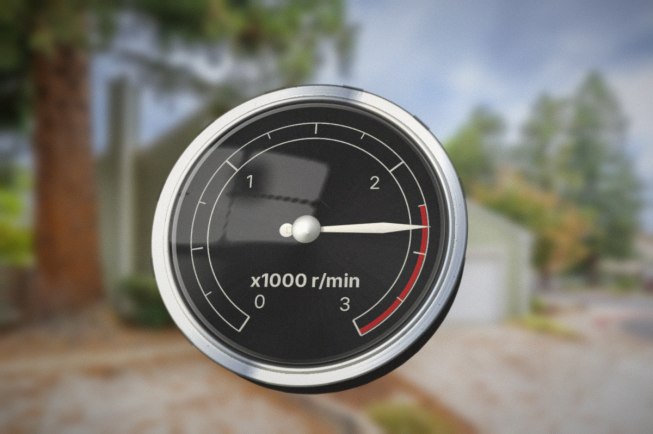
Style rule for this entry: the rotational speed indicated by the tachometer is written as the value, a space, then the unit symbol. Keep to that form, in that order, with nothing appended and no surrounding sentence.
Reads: 2375 rpm
